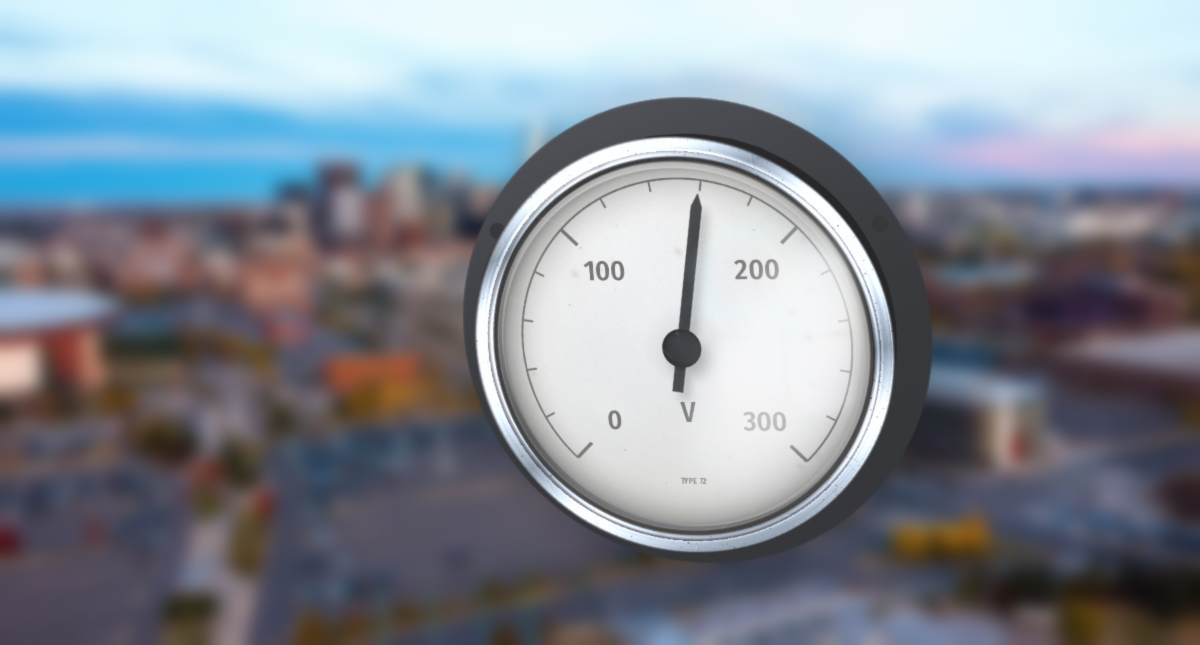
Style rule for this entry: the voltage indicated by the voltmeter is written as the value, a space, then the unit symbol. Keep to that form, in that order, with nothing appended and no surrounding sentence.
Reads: 160 V
